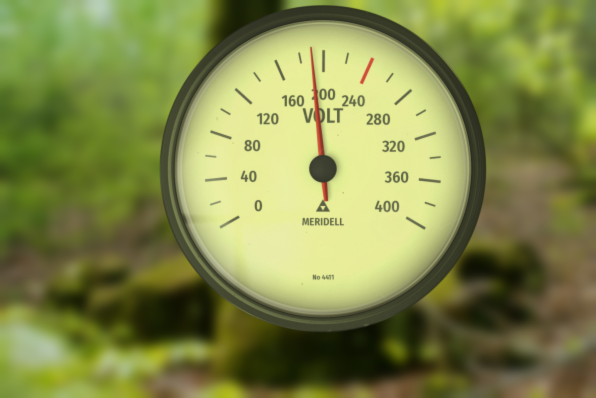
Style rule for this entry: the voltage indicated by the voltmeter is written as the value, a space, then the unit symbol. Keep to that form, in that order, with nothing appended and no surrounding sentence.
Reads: 190 V
